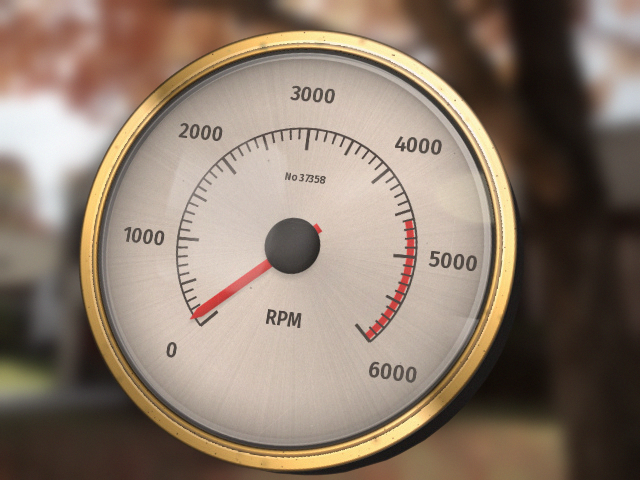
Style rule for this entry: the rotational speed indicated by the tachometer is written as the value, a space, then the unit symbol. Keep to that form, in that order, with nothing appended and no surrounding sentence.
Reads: 100 rpm
